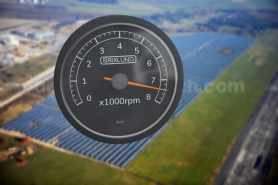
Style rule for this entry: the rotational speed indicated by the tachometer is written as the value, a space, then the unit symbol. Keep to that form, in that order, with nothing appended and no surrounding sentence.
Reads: 7400 rpm
